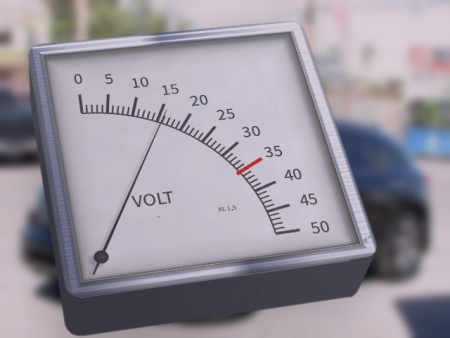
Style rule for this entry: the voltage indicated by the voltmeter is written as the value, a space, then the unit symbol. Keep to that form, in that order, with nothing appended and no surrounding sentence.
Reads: 16 V
